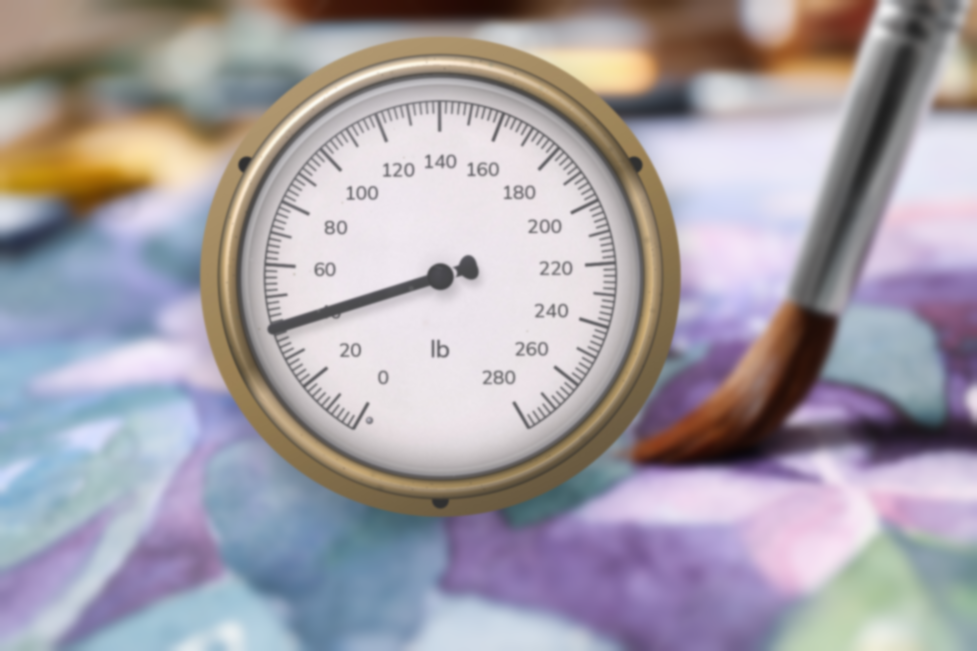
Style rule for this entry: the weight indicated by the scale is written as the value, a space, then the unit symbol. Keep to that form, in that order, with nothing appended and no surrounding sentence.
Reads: 40 lb
